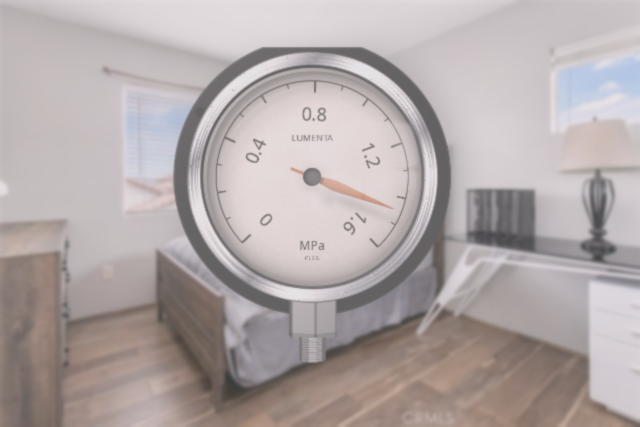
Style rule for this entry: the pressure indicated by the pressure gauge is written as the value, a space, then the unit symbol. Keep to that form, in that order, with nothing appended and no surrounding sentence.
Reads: 1.45 MPa
